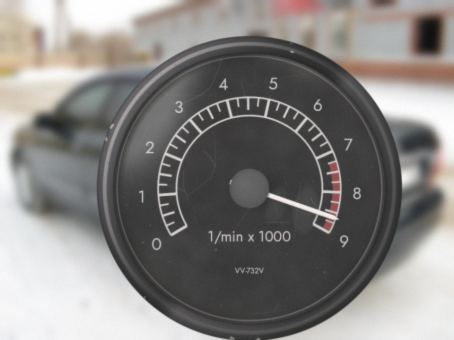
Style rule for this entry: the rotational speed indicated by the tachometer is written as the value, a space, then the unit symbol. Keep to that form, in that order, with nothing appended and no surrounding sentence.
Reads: 8625 rpm
